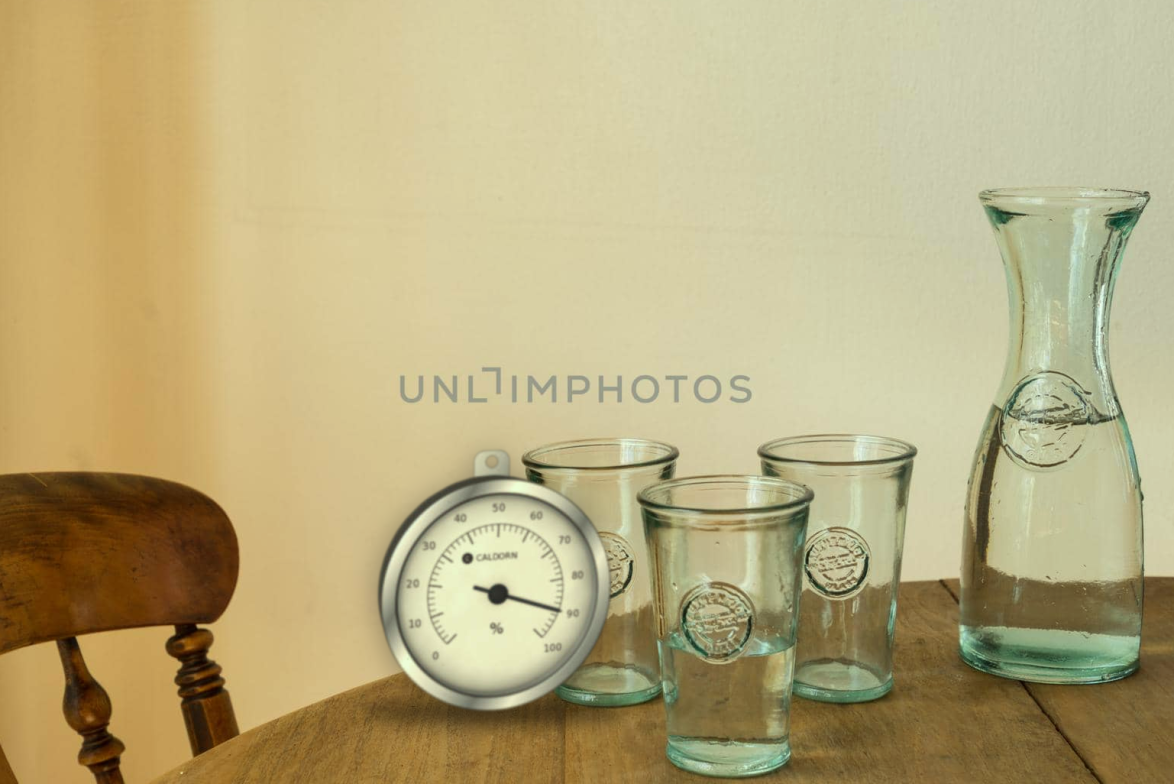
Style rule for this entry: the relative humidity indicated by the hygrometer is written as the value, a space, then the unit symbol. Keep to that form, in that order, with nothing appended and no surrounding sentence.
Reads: 90 %
